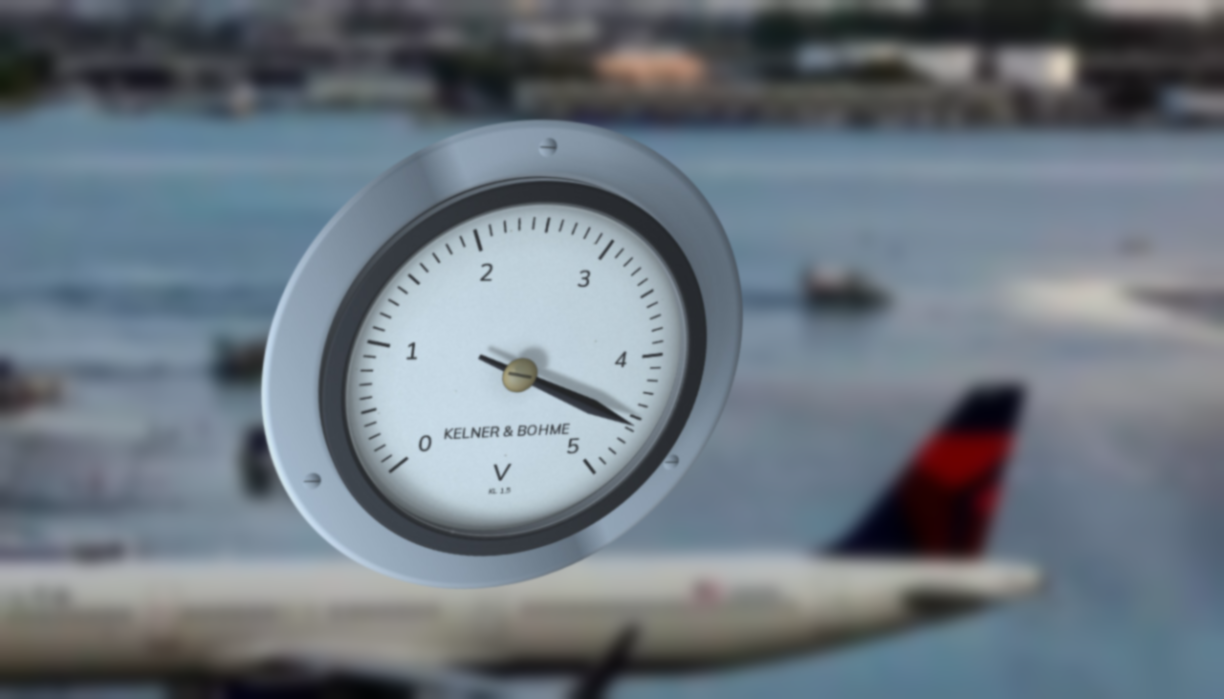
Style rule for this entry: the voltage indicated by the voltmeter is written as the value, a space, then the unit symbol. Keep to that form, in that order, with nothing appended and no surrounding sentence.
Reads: 4.55 V
